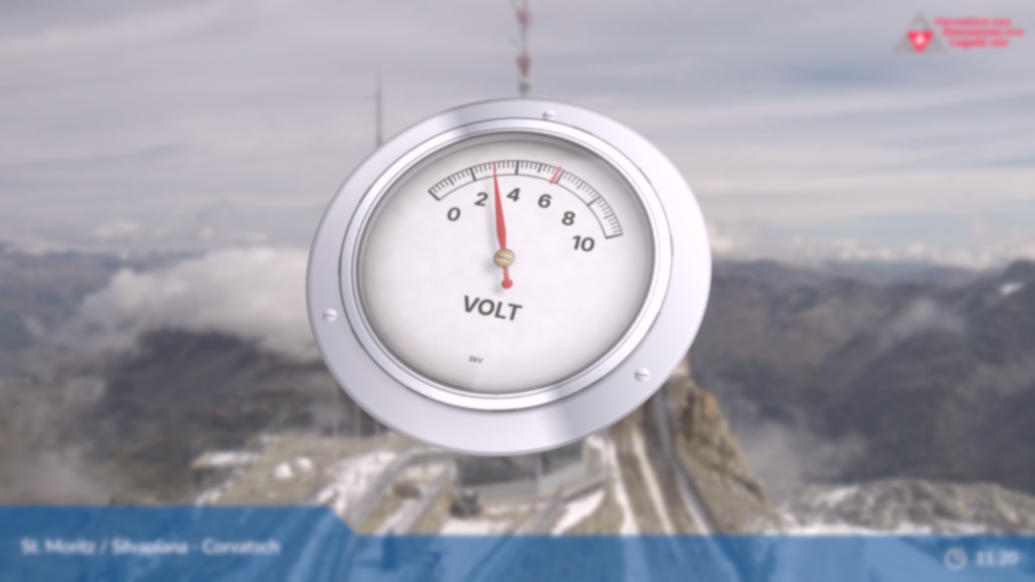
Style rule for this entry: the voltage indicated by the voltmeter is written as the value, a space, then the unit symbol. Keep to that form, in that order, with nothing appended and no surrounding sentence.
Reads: 3 V
